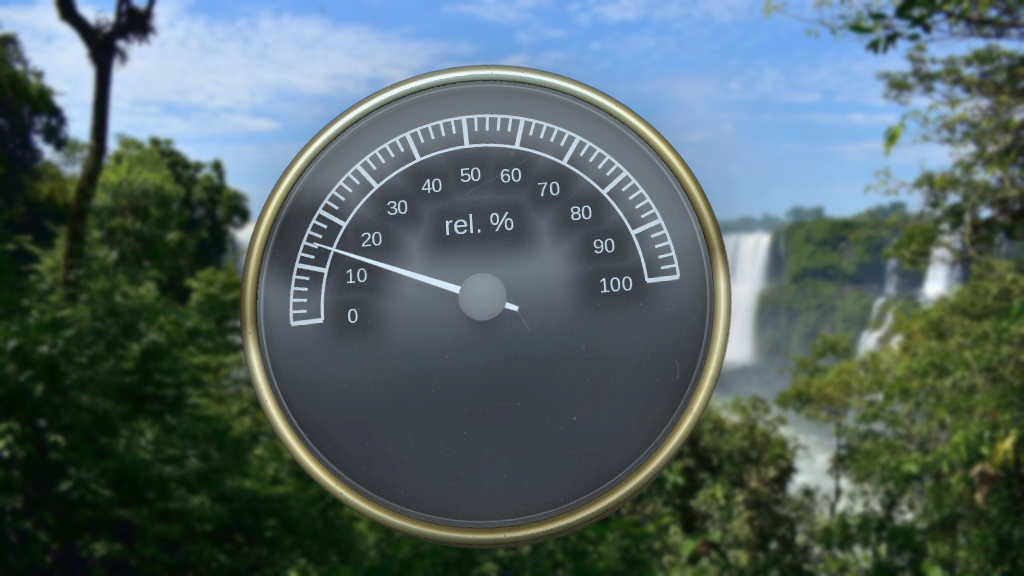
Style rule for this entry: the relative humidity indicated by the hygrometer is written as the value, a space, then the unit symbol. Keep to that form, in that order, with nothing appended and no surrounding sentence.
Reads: 14 %
